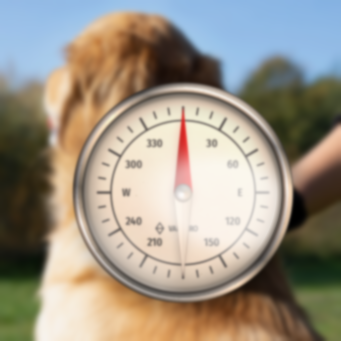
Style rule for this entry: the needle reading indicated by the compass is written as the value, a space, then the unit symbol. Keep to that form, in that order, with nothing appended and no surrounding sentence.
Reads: 0 °
